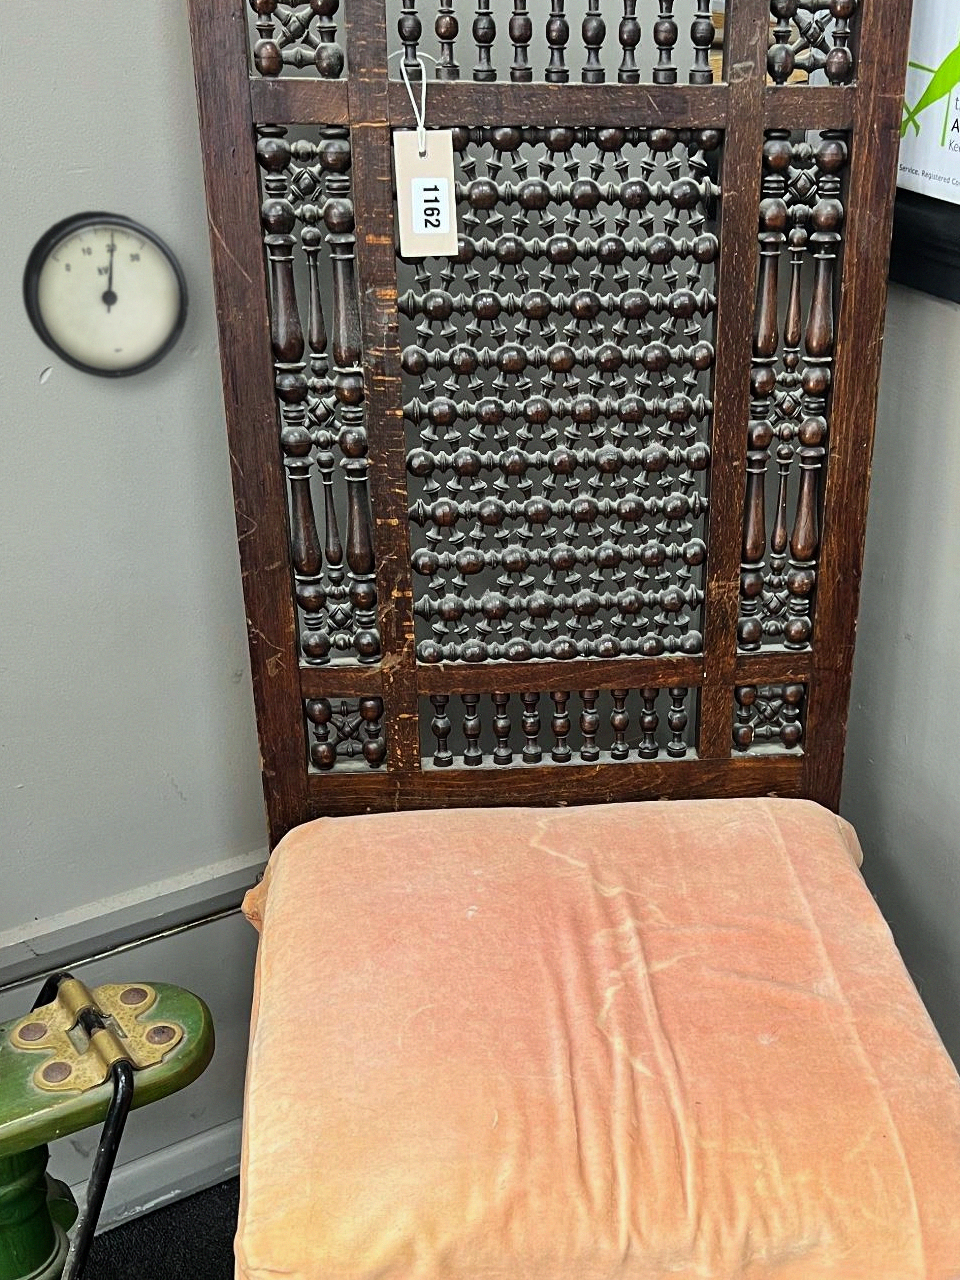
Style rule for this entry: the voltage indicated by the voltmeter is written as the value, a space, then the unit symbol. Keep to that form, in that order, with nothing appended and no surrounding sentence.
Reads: 20 kV
